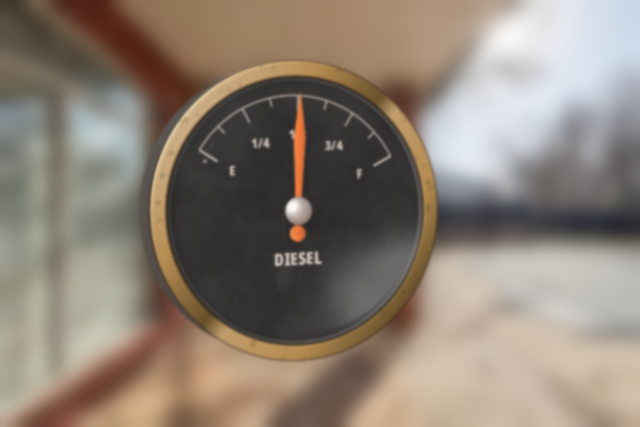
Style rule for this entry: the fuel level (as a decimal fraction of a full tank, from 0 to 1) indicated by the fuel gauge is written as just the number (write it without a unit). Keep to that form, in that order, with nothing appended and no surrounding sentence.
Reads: 0.5
